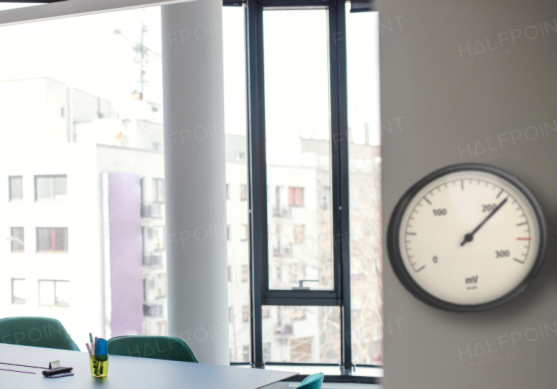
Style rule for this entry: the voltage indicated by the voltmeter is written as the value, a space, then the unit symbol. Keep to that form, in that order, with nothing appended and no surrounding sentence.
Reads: 210 mV
